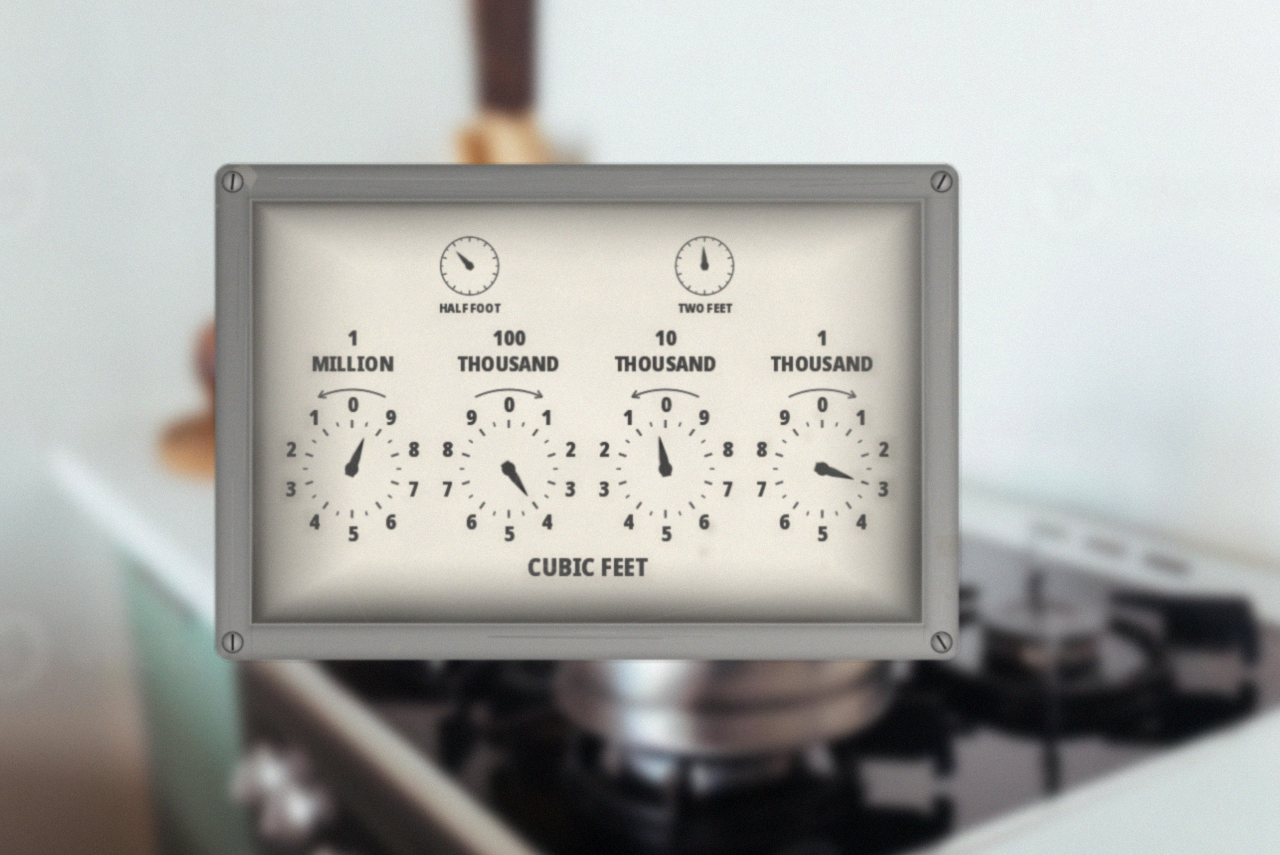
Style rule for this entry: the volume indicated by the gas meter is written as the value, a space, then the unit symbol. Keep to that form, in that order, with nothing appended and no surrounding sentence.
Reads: 940300 ft³
